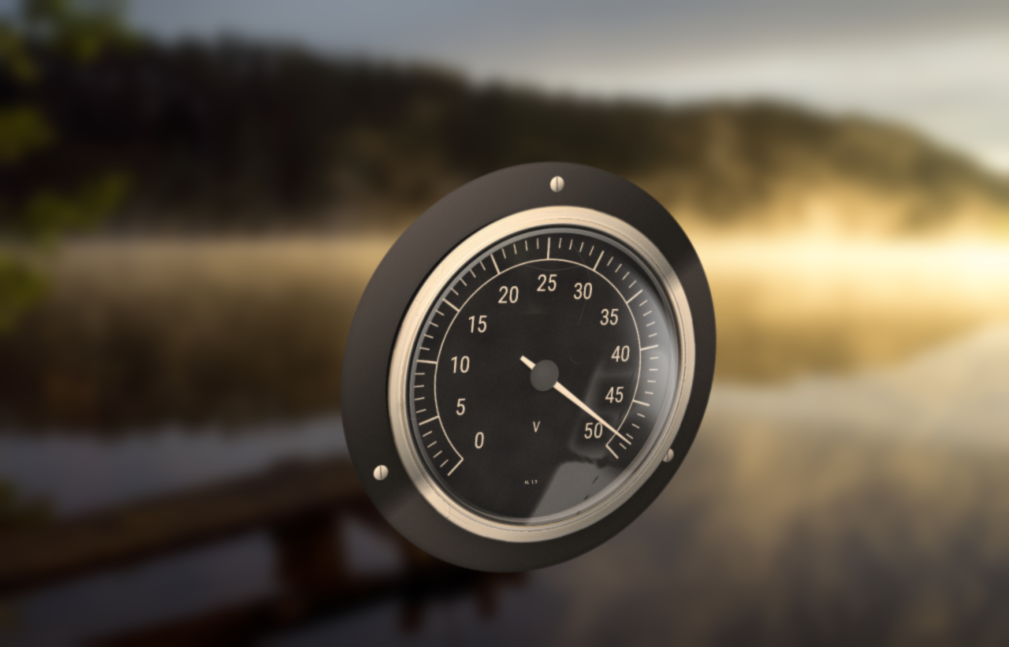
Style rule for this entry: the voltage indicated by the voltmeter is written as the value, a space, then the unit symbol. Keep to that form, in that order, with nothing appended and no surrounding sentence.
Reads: 48.5 V
